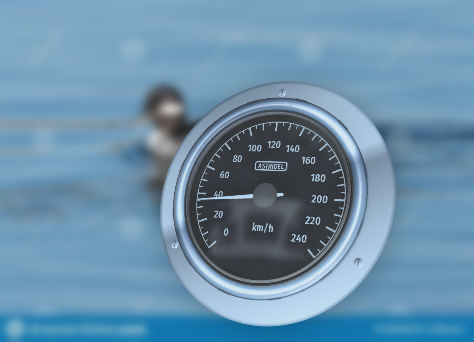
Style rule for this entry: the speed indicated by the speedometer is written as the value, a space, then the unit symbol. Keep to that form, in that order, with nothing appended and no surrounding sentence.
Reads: 35 km/h
